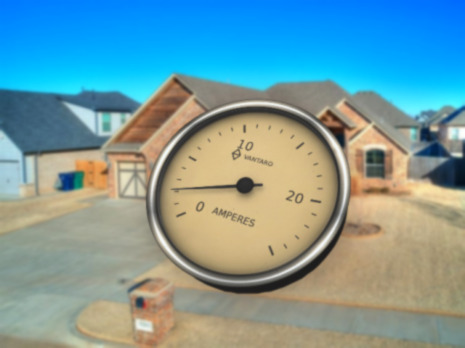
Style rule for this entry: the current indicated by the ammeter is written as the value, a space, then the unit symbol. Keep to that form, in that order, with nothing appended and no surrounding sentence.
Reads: 2 A
